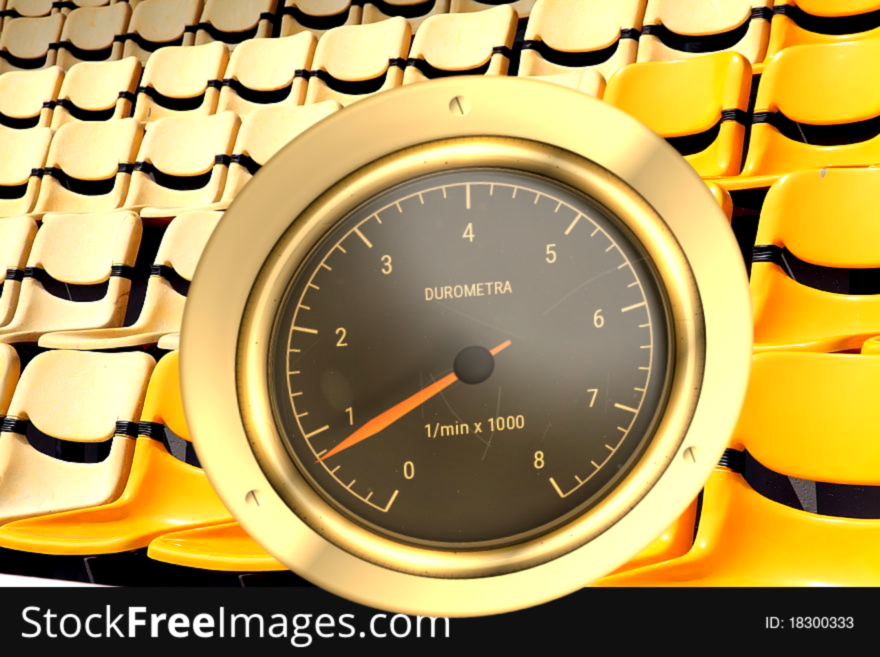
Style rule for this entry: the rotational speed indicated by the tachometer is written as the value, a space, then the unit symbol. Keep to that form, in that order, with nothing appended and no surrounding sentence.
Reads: 800 rpm
